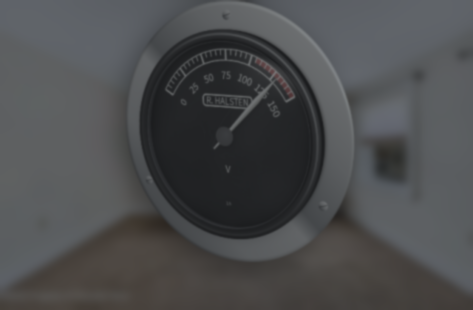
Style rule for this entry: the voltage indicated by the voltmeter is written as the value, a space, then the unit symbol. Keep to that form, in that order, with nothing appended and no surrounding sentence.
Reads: 130 V
